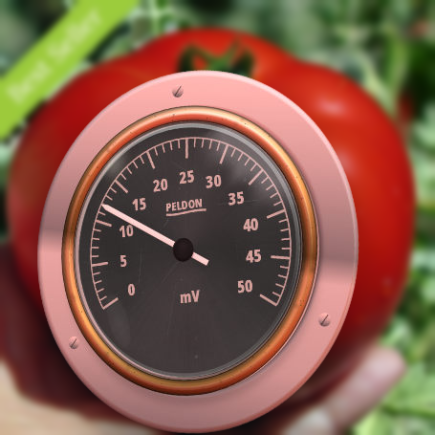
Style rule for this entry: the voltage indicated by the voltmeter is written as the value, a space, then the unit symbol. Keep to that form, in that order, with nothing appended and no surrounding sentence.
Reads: 12 mV
